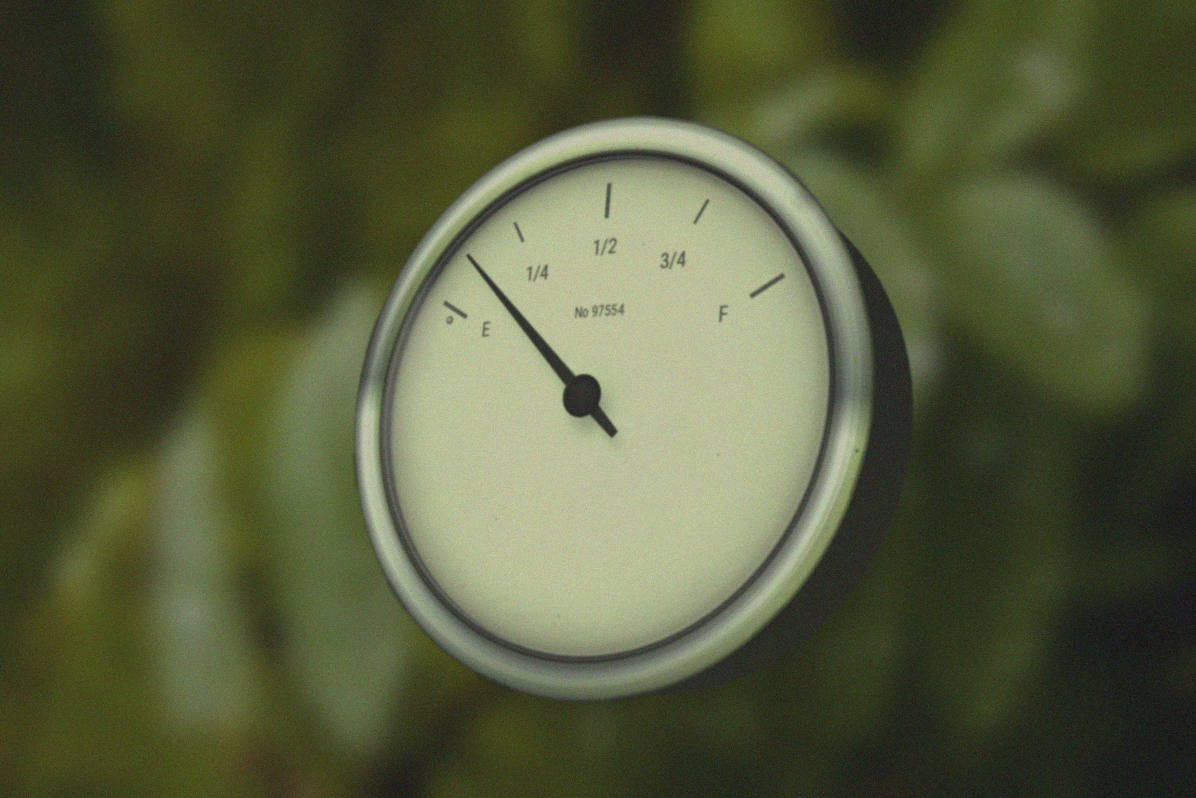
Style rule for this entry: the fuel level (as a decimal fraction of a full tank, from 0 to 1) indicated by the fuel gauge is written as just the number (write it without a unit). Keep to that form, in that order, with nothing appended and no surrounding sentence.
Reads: 0.125
